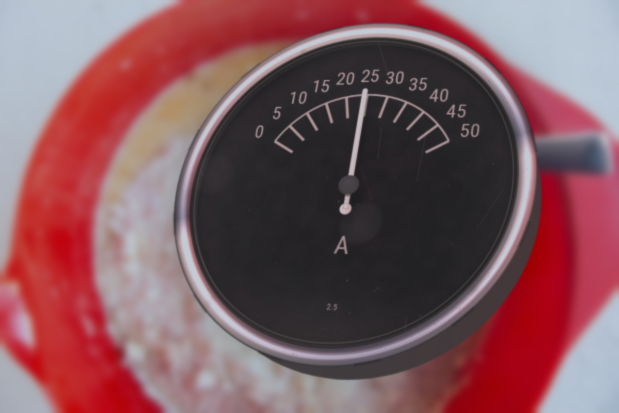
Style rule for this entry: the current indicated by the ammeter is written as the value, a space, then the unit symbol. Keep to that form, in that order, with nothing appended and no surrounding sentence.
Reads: 25 A
